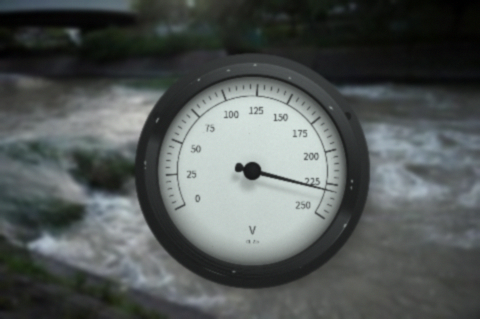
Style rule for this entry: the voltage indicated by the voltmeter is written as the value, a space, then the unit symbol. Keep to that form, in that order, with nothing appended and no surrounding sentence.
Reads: 230 V
